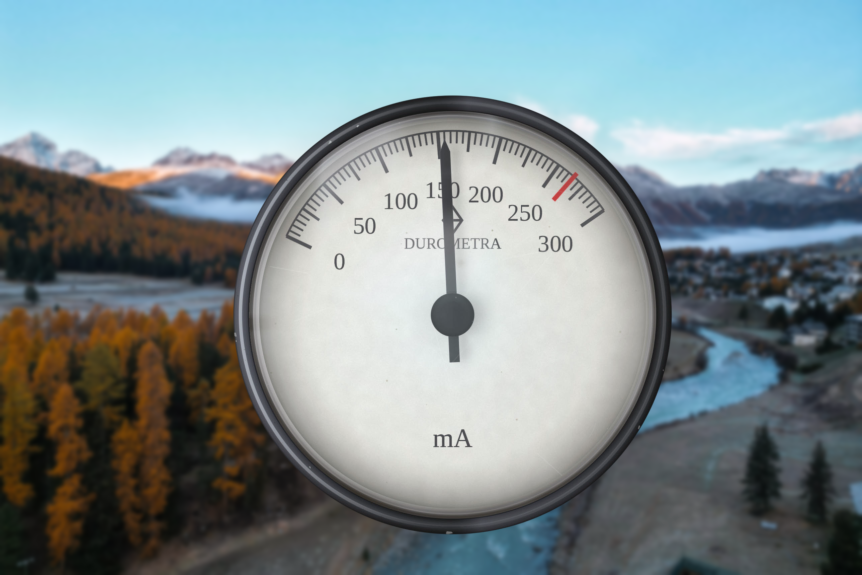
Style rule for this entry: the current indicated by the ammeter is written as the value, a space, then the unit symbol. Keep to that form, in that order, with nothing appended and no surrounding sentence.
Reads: 155 mA
